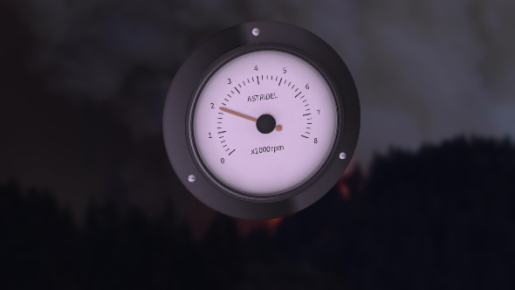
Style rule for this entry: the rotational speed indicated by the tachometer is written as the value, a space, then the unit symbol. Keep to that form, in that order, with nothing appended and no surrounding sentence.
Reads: 2000 rpm
